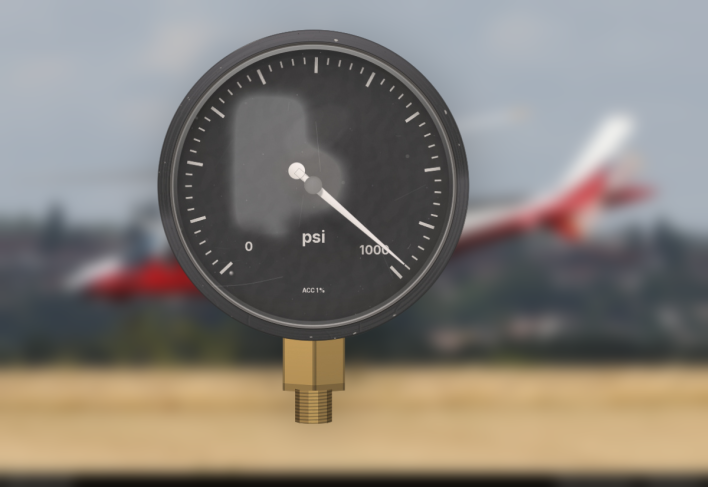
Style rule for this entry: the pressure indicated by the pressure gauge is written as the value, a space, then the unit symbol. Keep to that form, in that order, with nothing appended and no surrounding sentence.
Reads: 980 psi
